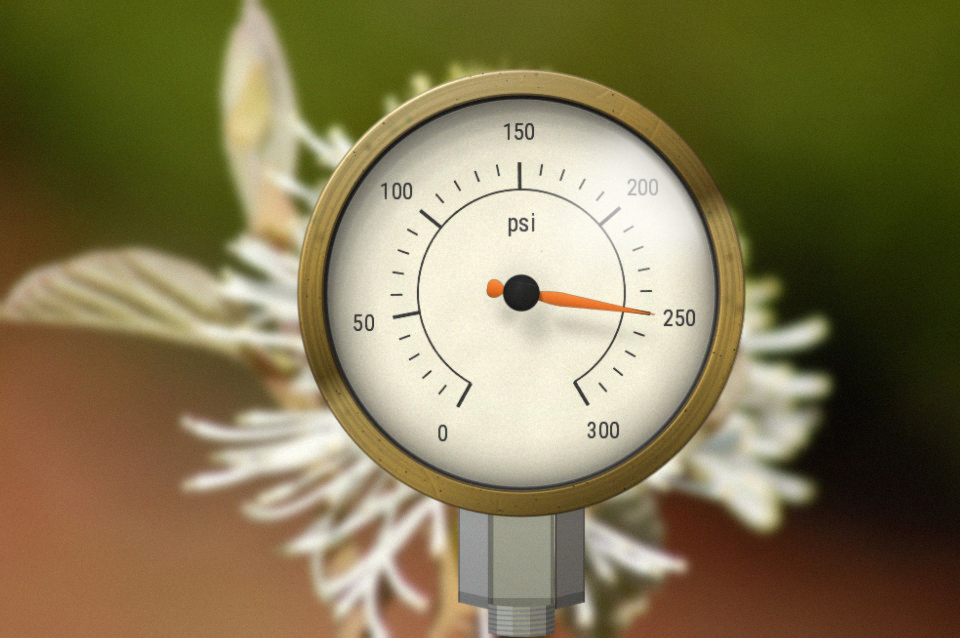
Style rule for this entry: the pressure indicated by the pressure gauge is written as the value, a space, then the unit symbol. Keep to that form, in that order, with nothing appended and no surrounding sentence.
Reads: 250 psi
